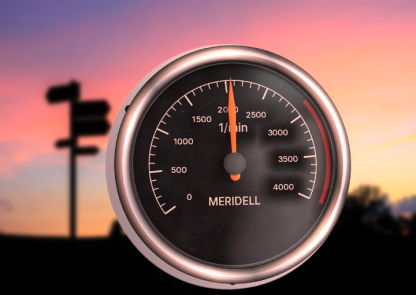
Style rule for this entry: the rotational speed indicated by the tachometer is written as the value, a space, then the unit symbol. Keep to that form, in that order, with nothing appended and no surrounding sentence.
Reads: 2050 rpm
